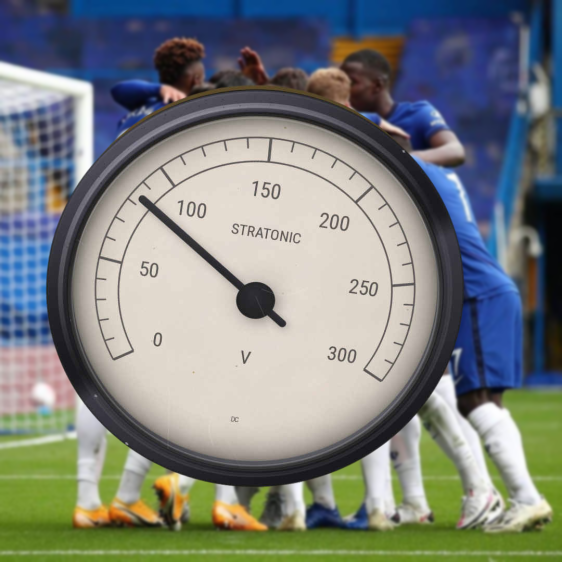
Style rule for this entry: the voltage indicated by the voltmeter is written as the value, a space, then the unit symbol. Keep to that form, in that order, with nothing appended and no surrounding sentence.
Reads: 85 V
